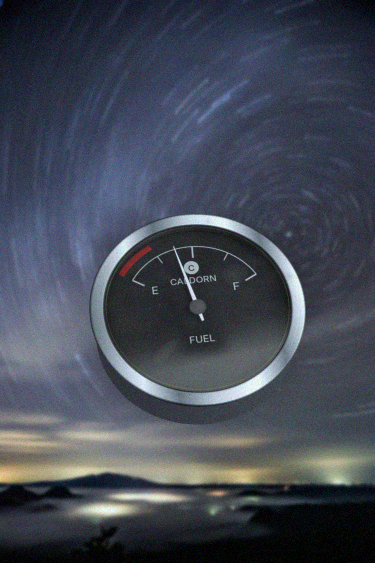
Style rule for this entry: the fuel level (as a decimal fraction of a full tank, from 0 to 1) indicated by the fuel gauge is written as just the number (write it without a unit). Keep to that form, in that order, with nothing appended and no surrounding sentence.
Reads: 0.375
